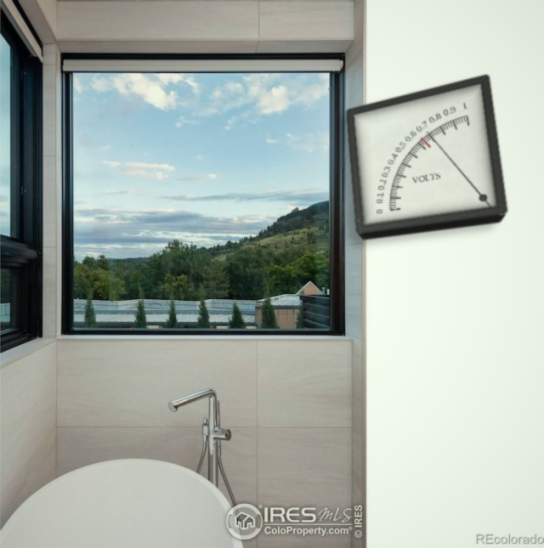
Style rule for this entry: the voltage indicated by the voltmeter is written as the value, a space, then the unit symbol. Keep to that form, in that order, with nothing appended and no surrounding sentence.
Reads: 0.7 V
